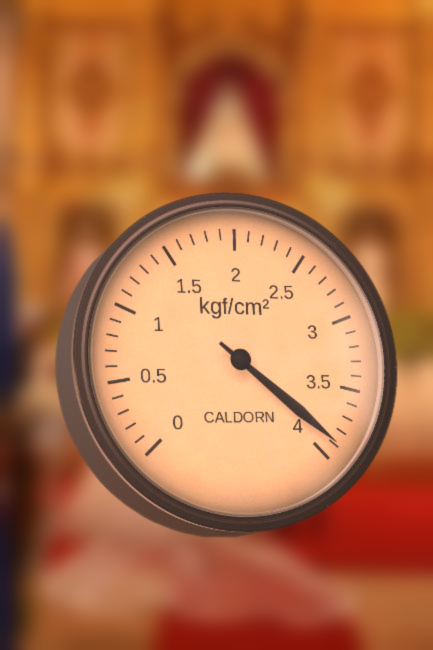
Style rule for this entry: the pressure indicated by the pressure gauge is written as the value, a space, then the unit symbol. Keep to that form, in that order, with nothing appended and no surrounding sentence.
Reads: 3.9 kg/cm²
